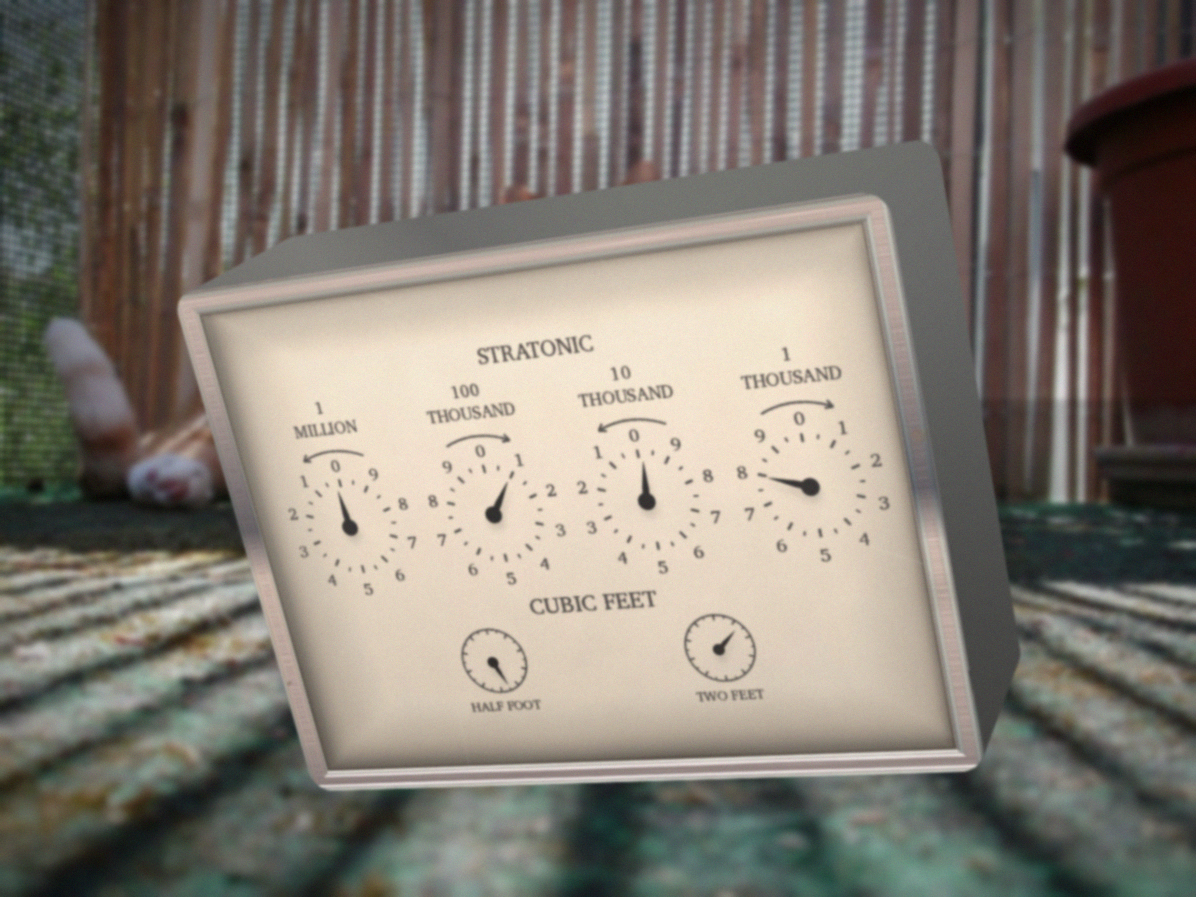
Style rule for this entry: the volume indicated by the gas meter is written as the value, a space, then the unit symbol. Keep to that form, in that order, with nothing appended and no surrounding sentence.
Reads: 9800 ft³
